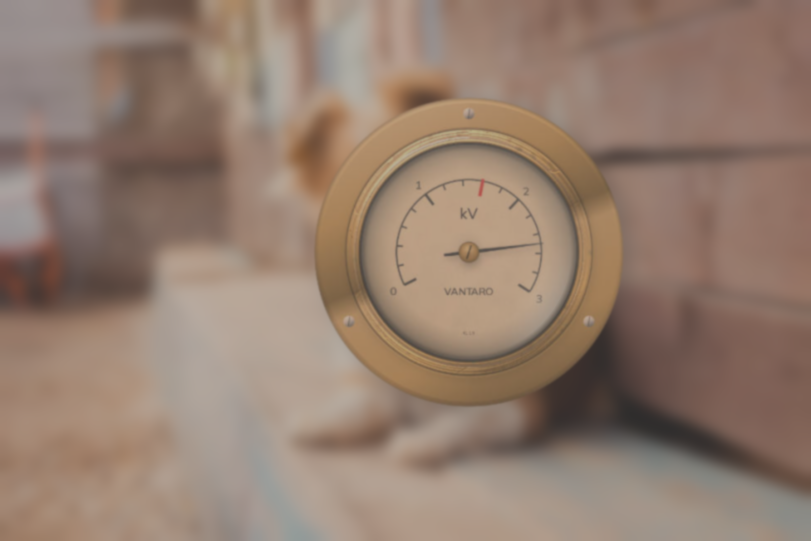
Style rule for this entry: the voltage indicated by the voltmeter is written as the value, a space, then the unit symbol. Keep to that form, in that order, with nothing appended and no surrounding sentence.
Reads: 2.5 kV
